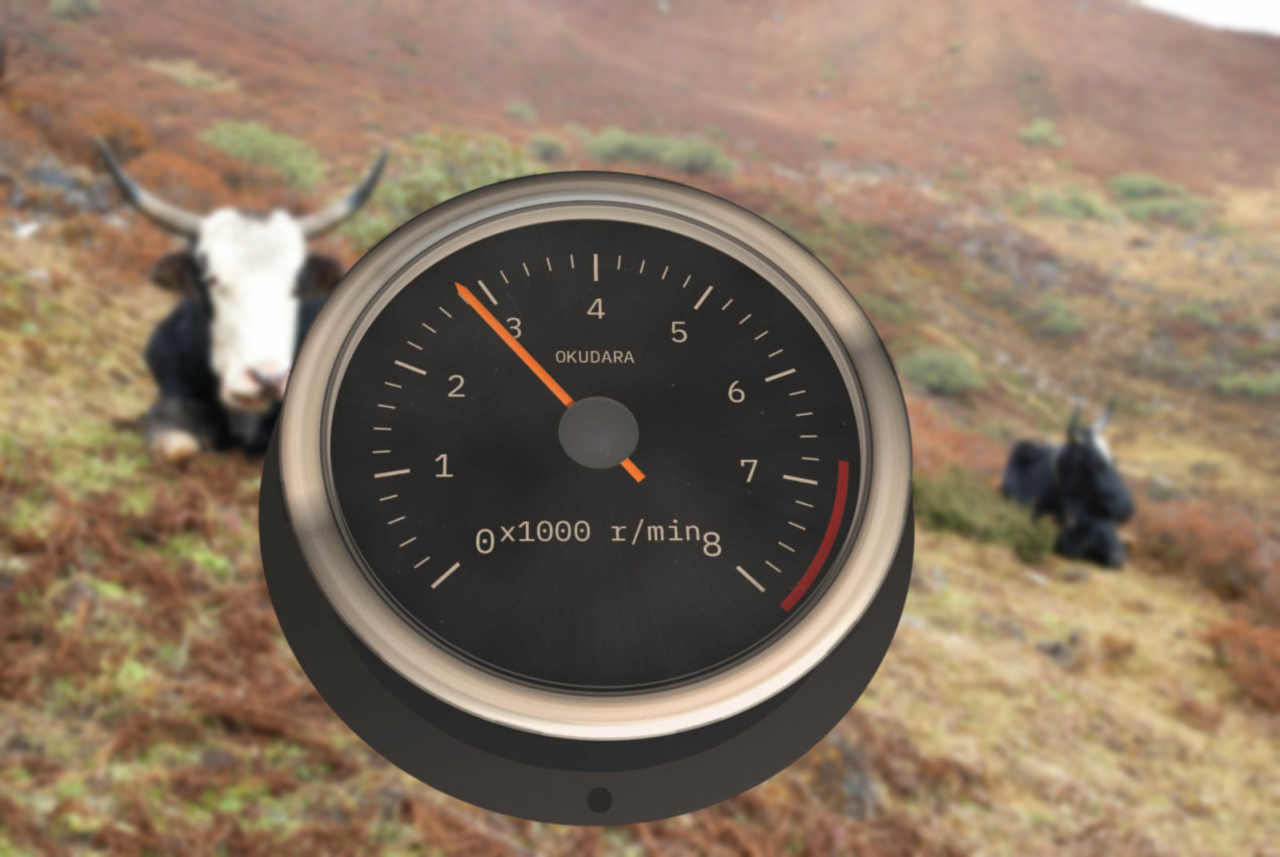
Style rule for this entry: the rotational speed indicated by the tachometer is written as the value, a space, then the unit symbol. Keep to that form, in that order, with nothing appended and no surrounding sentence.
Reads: 2800 rpm
